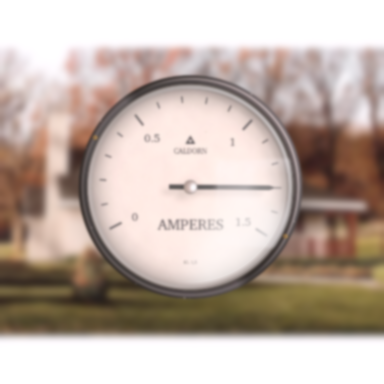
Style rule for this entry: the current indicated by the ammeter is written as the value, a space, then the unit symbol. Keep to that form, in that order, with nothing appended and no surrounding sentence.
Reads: 1.3 A
